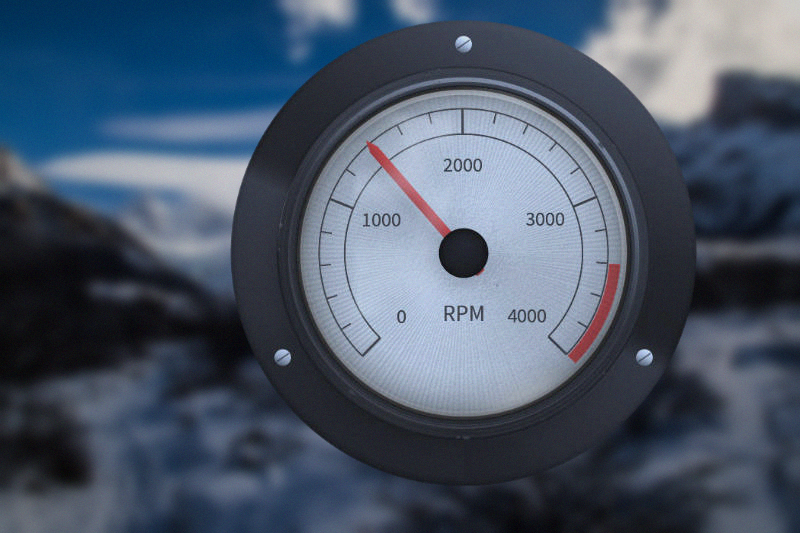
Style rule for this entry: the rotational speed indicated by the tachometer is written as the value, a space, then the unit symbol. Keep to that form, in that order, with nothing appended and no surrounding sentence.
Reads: 1400 rpm
